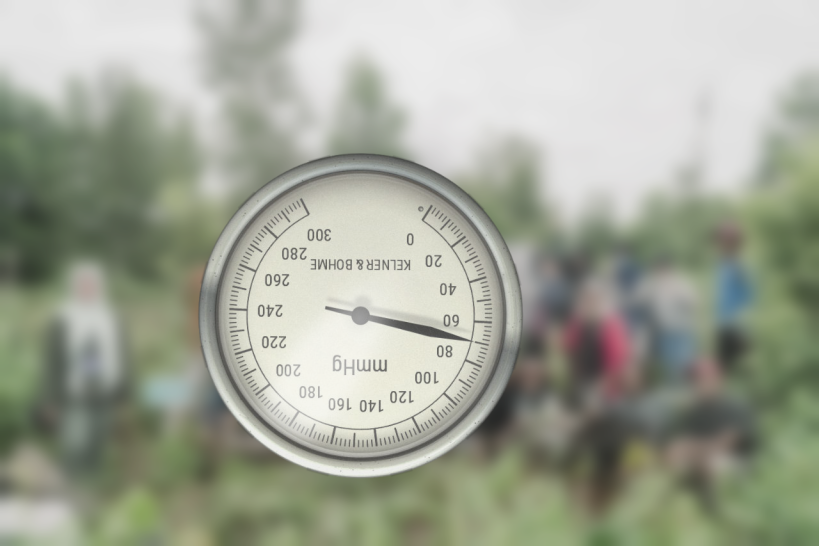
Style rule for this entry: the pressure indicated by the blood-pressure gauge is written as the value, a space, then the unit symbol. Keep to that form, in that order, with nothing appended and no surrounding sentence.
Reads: 70 mmHg
